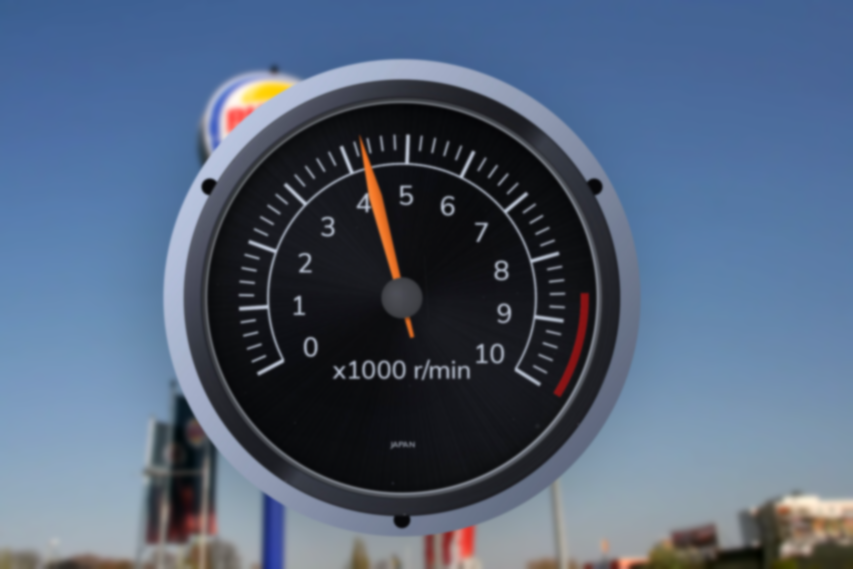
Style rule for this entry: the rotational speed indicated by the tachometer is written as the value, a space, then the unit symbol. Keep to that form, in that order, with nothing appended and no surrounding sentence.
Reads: 4300 rpm
